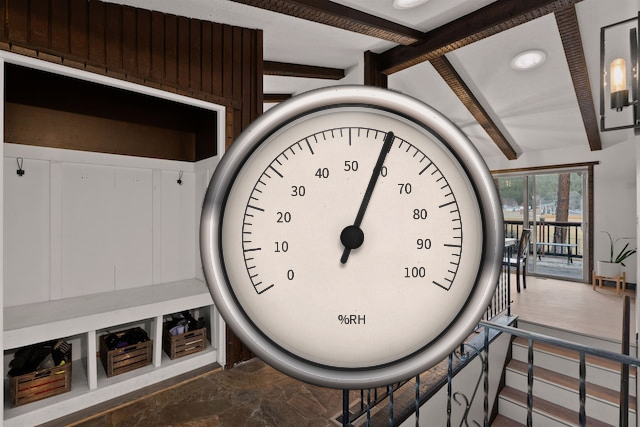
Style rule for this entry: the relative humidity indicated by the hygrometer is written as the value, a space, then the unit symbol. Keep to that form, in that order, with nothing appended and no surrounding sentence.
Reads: 59 %
